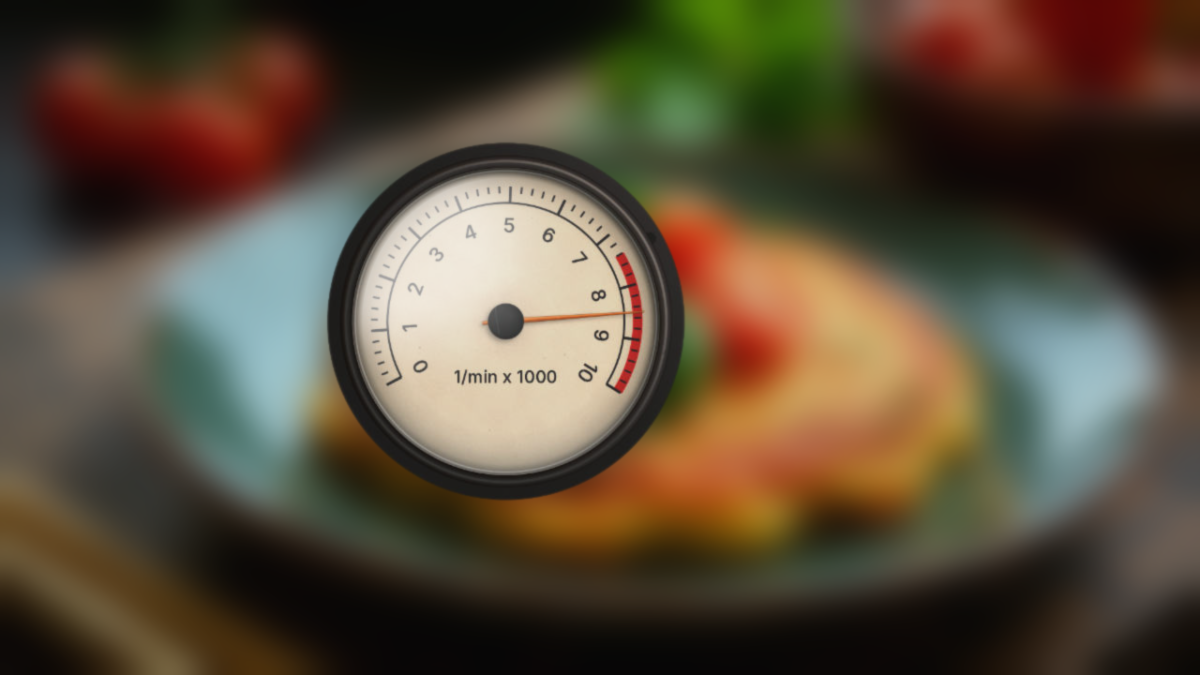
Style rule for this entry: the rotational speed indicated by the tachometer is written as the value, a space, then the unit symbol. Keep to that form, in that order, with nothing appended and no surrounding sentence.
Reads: 8500 rpm
